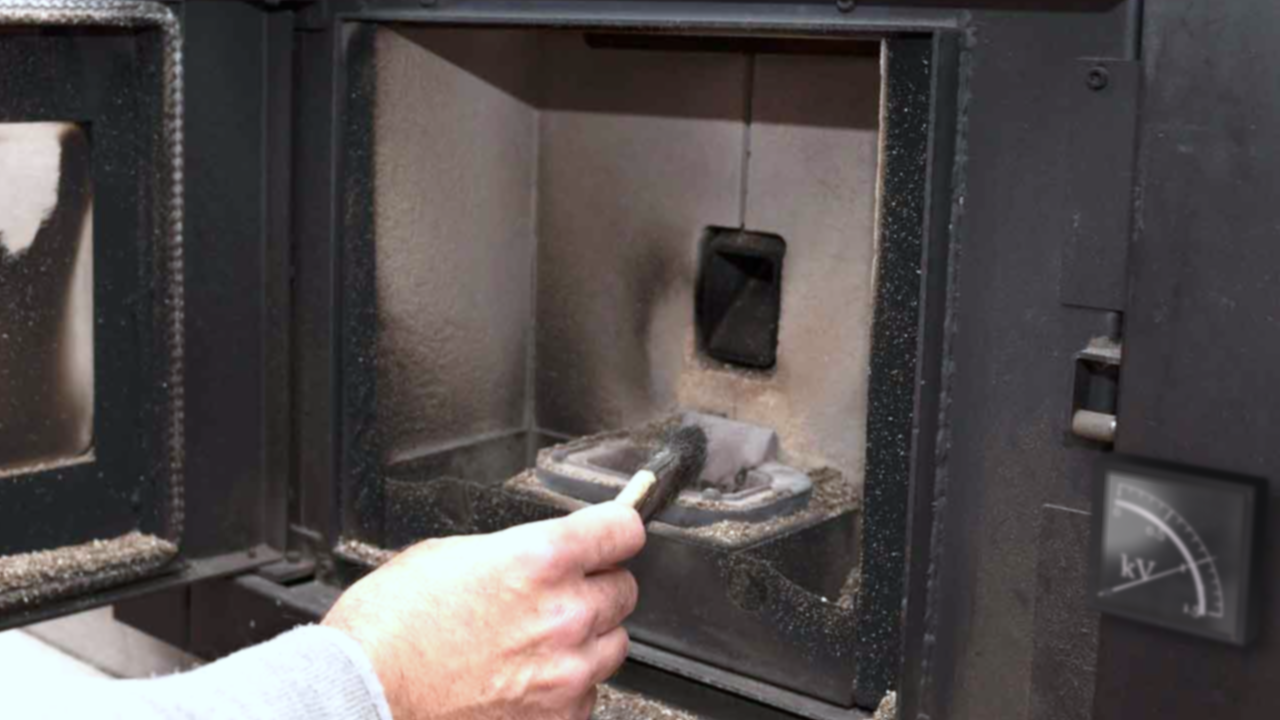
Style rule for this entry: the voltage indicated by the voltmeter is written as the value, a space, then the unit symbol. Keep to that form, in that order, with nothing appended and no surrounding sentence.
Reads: 1 kV
